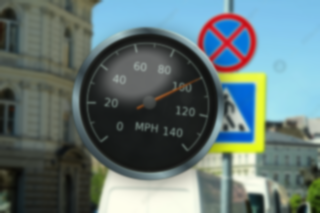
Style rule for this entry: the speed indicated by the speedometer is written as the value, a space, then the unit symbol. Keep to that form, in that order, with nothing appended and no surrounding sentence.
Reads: 100 mph
